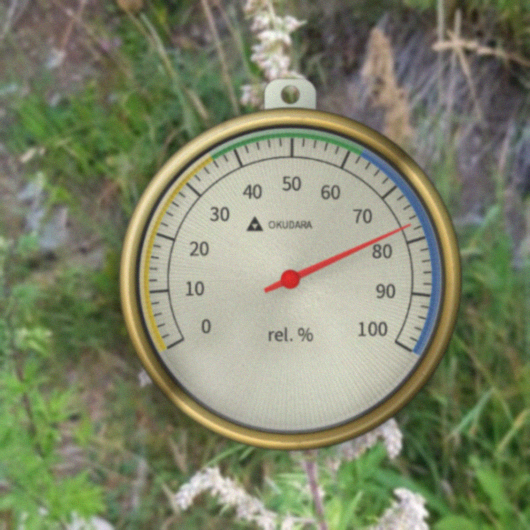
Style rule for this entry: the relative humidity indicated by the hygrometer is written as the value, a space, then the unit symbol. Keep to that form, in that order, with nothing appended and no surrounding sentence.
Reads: 77 %
